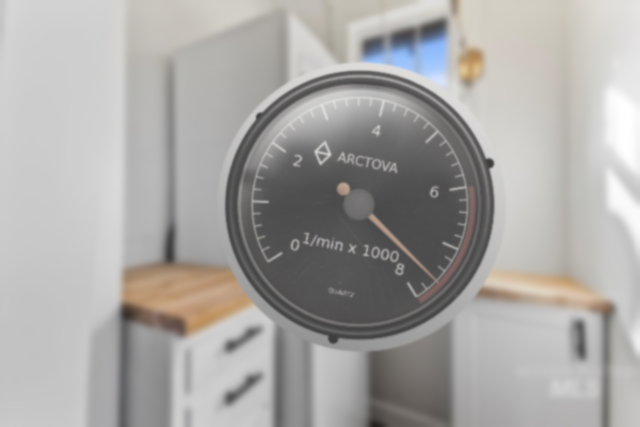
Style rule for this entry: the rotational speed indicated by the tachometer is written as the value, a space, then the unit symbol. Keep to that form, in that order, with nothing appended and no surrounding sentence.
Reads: 7600 rpm
